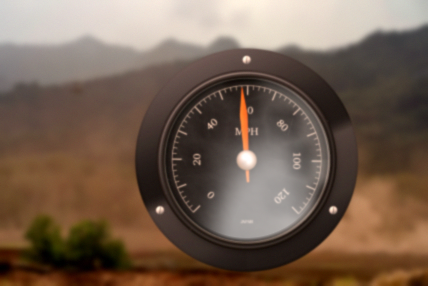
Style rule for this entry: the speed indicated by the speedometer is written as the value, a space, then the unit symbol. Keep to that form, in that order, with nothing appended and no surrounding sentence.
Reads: 58 mph
